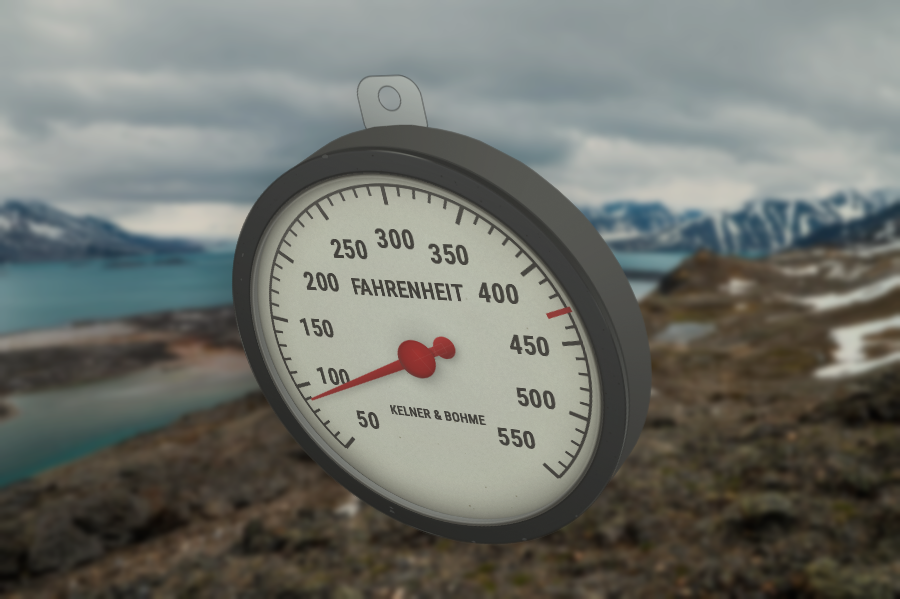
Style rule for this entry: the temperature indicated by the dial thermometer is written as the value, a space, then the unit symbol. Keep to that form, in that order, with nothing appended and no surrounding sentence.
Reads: 90 °F
